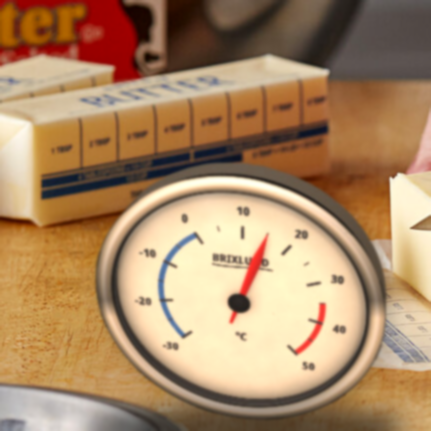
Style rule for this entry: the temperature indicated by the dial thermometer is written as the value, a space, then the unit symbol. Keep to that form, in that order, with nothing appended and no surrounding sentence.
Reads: 15 °C
